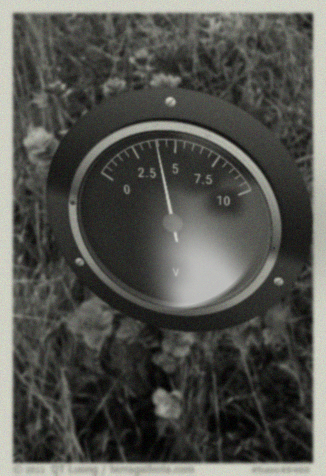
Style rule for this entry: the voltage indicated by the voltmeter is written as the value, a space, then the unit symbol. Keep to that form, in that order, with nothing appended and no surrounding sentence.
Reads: 4 V
